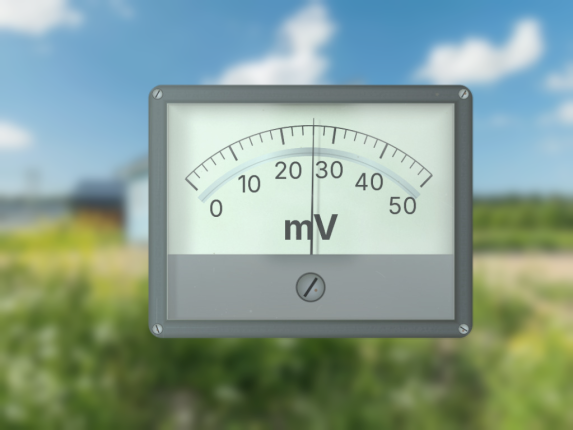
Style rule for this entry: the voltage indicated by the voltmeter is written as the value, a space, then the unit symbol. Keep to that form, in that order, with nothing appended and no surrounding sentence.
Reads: 26 mV
